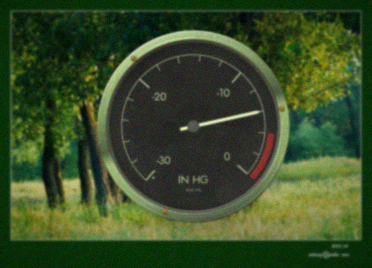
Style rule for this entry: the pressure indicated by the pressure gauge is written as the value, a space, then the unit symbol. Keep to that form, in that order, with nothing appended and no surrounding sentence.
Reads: -6 inHg
